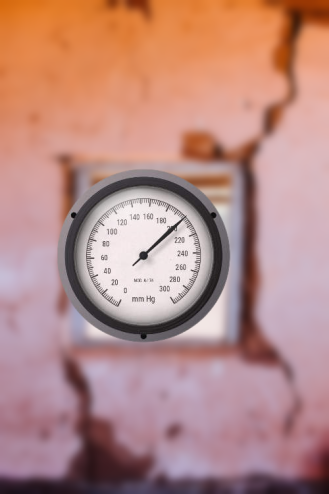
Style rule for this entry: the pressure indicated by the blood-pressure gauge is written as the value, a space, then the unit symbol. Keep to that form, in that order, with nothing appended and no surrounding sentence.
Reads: 200 mmHg
